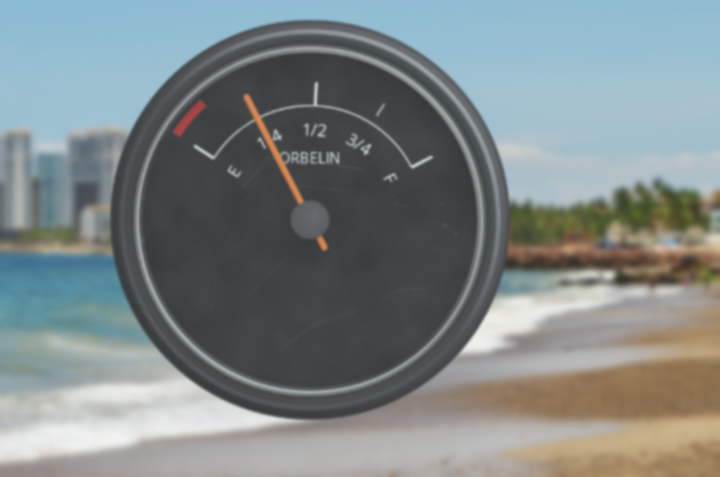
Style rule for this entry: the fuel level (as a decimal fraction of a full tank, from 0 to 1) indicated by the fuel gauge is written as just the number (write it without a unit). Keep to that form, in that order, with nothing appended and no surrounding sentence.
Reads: 0.25
